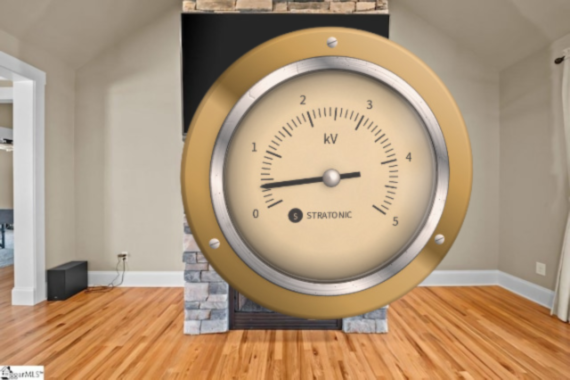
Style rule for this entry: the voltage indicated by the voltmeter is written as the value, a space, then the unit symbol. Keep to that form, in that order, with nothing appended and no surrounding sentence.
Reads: 0.4 kV
